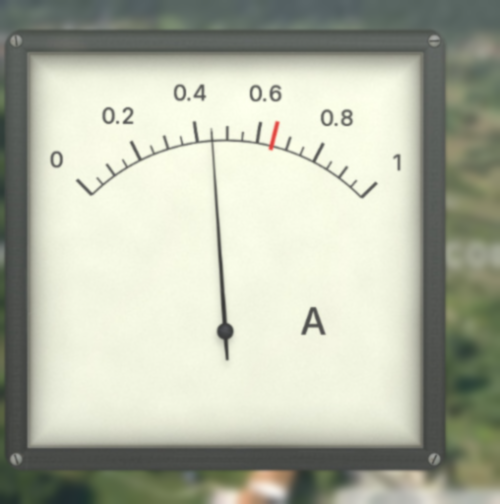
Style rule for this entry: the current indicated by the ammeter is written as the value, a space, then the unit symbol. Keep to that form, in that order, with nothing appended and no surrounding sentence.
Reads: 0.45 A
